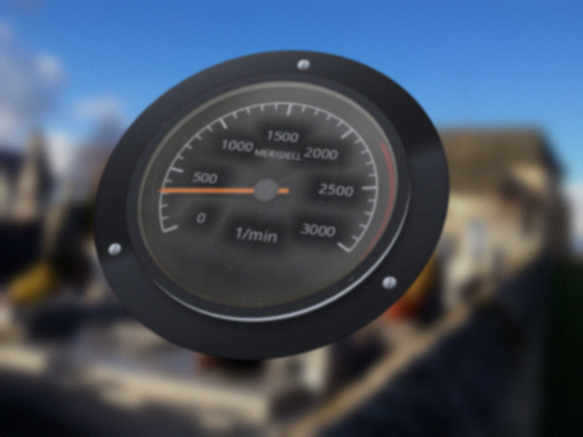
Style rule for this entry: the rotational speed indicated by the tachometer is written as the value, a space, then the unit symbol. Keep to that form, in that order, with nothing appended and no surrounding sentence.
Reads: 300 rpm
